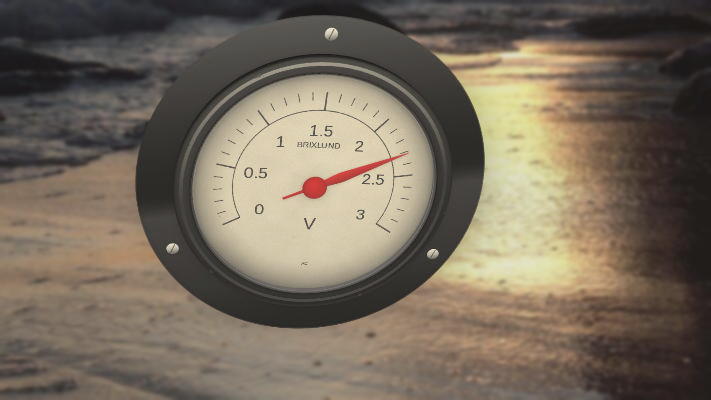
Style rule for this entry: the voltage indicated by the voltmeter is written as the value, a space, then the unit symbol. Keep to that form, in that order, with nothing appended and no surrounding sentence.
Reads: 2.3 V
